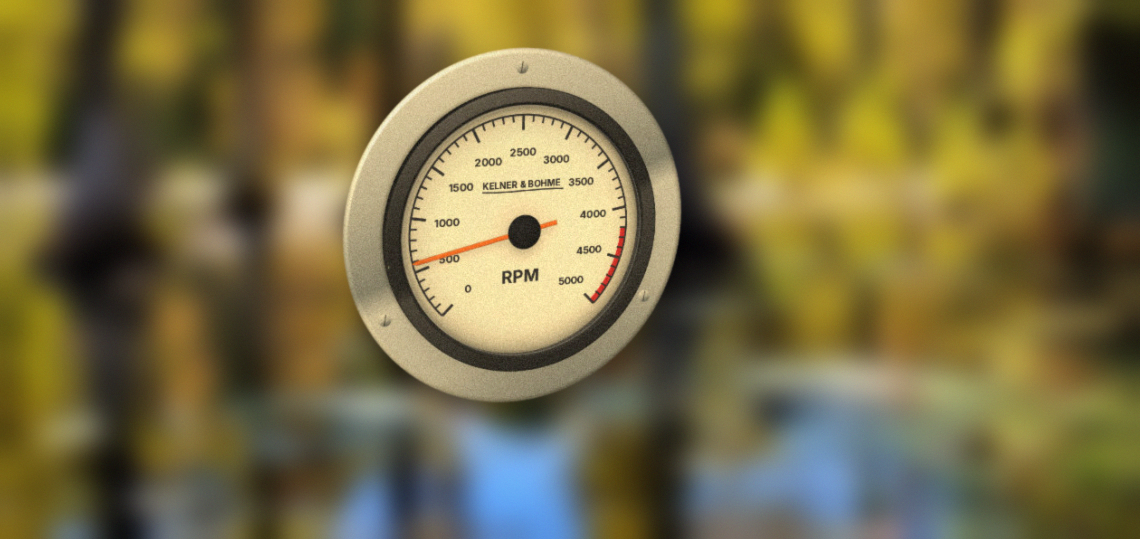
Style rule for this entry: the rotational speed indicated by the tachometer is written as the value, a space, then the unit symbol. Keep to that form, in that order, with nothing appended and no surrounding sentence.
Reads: 600 rpm
